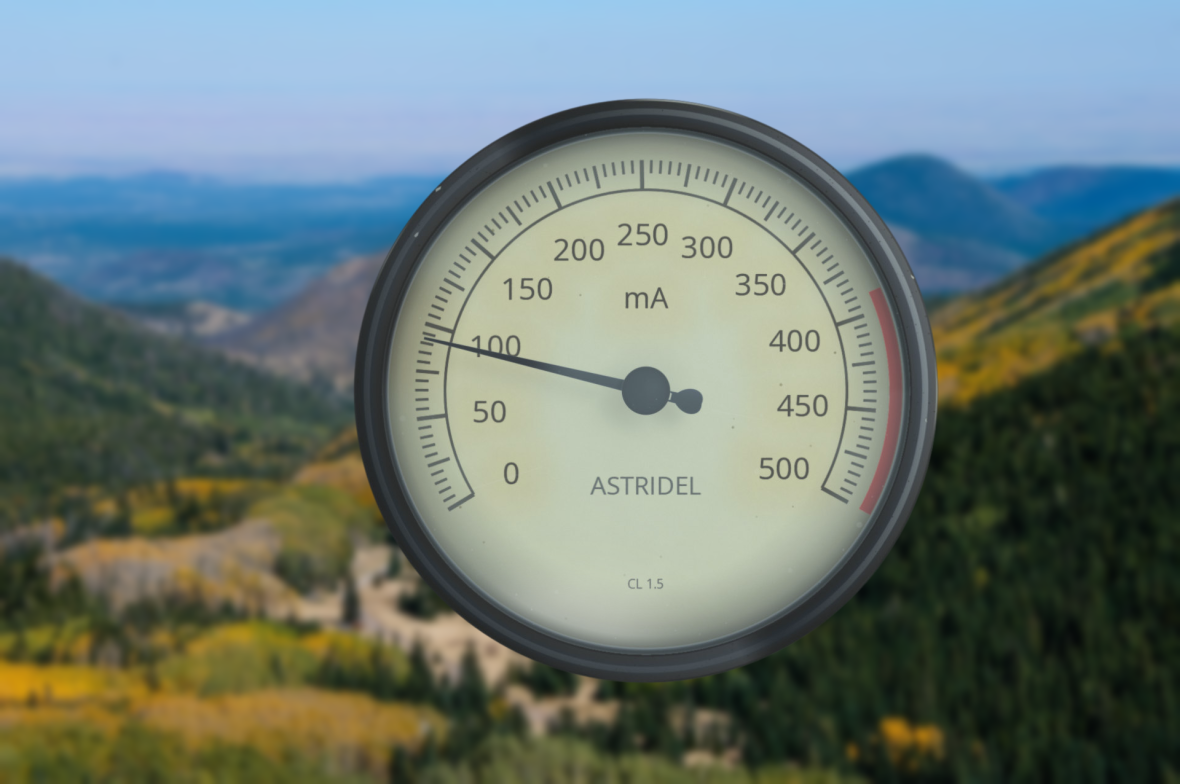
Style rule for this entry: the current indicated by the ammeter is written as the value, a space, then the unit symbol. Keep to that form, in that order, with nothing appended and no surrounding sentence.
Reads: 92.5 mA
